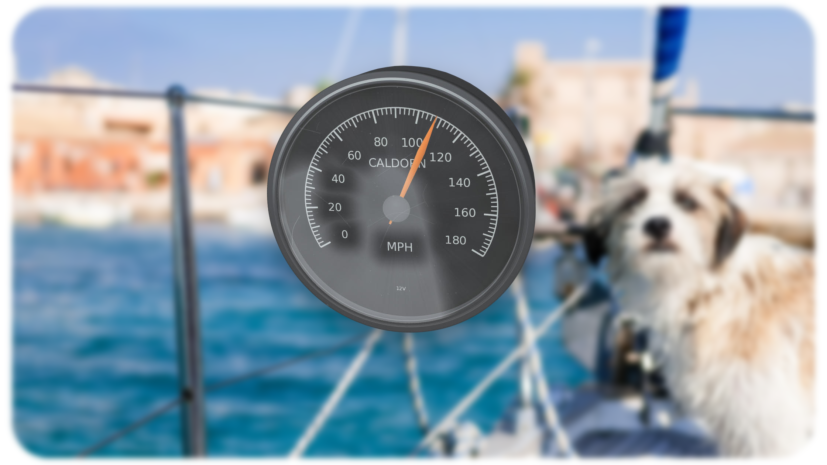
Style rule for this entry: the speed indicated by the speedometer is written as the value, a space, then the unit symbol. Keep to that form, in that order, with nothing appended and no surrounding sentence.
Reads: 108 mph
